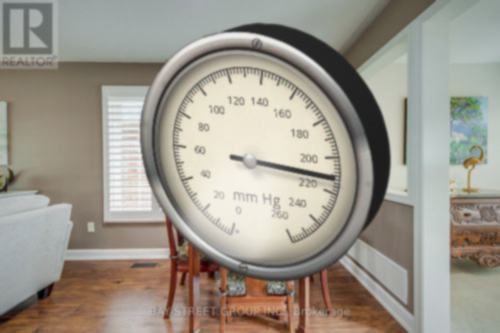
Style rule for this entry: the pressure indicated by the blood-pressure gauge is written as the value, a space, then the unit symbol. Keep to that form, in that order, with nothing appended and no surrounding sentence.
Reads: 210 mmHg
